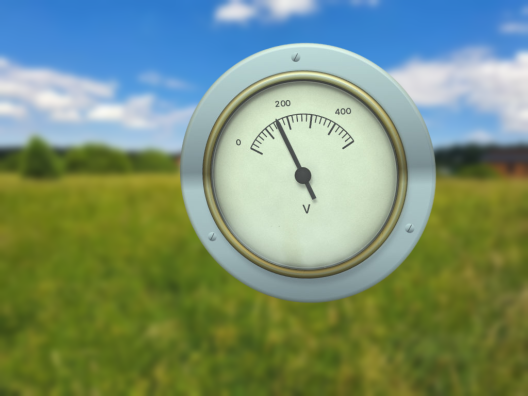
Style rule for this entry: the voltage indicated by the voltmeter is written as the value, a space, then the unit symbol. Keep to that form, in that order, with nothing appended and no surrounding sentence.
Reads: 160 V
